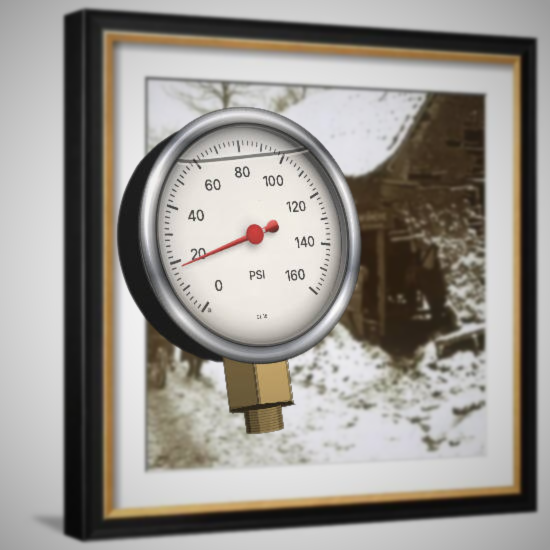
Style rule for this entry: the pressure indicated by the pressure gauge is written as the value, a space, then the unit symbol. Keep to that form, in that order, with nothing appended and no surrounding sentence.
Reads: 18 psi
